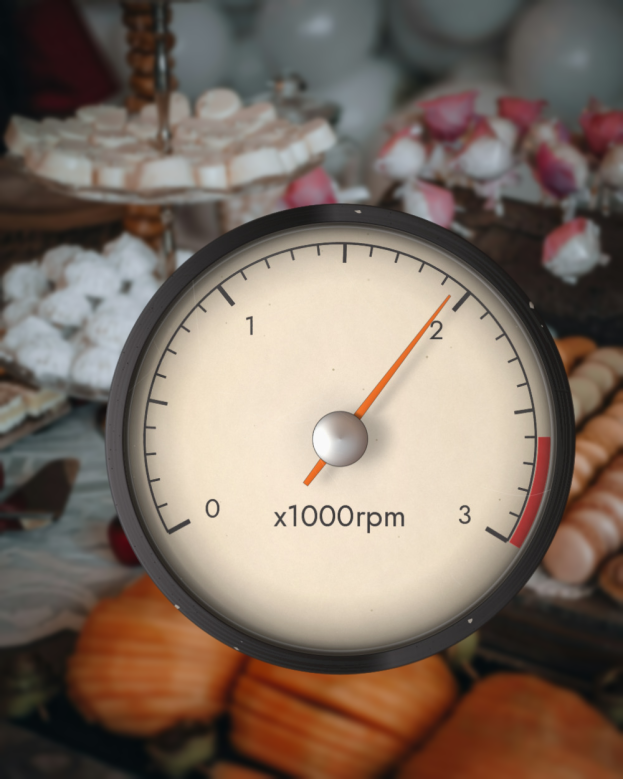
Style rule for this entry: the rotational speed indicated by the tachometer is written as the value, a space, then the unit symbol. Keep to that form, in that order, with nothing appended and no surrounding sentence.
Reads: 1950 rpm
